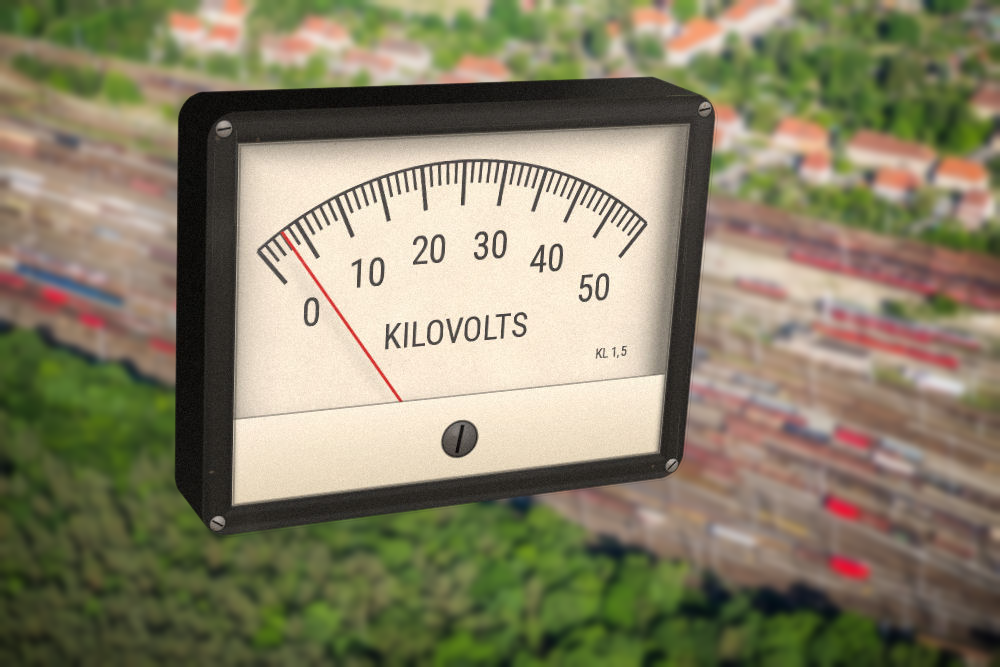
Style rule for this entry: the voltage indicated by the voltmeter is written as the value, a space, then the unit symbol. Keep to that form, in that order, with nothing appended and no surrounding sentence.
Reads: 3 kV
